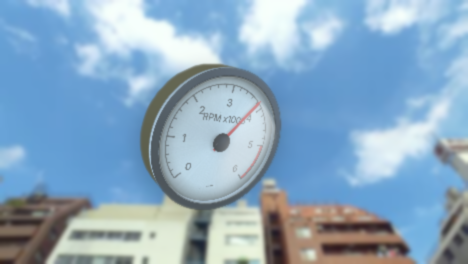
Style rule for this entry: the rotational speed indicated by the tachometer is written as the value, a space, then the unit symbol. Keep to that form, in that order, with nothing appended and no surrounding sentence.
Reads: 3800 rpm
